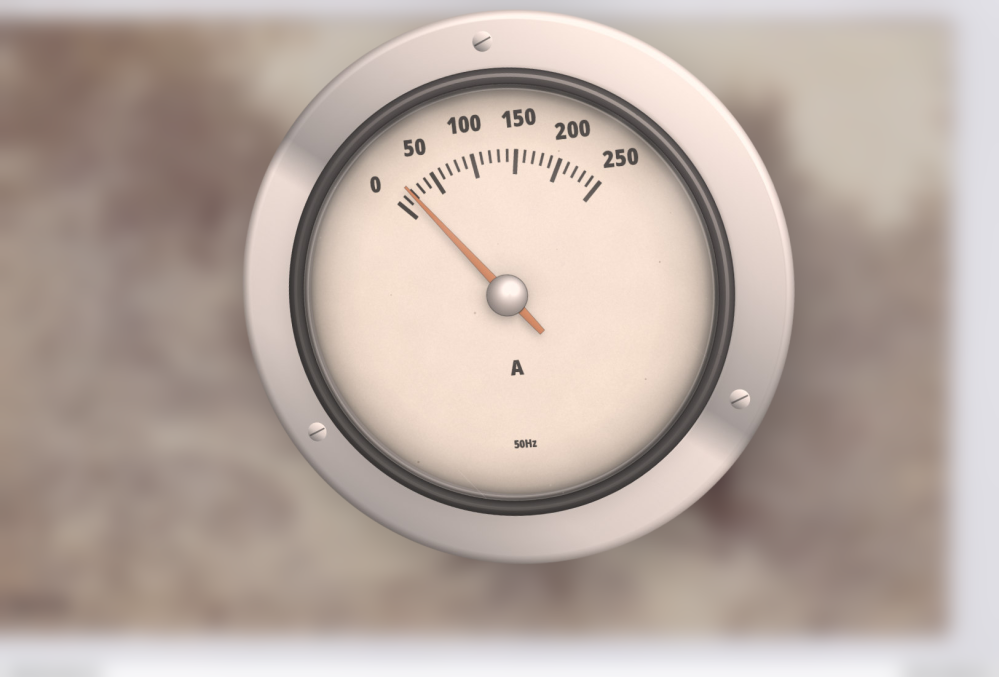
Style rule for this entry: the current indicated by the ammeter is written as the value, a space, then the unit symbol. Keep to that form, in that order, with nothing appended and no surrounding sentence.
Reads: 20 A
